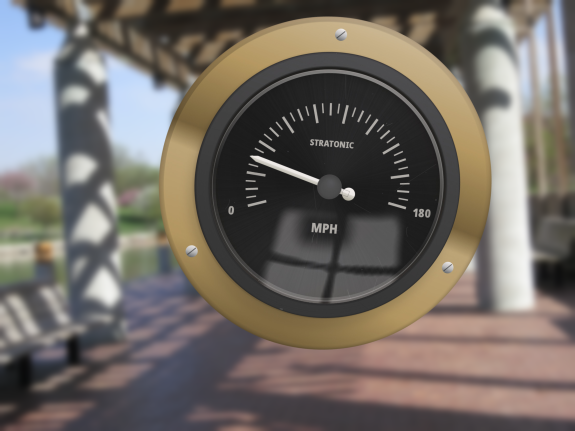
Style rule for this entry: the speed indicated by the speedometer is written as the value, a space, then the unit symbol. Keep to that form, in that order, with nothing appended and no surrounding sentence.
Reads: 30 mph
